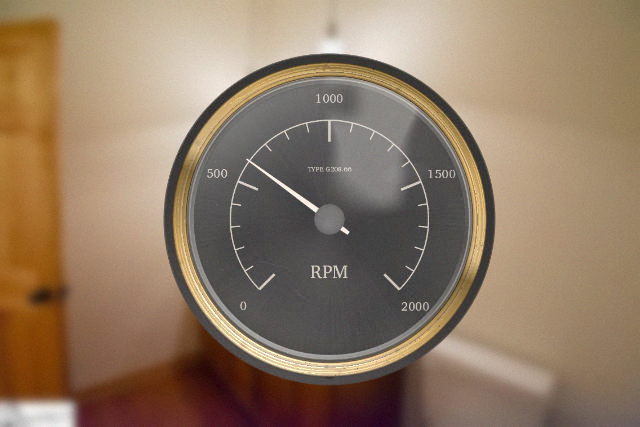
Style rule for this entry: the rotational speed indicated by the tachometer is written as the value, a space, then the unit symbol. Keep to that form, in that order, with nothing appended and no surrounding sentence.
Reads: 600 rpm
